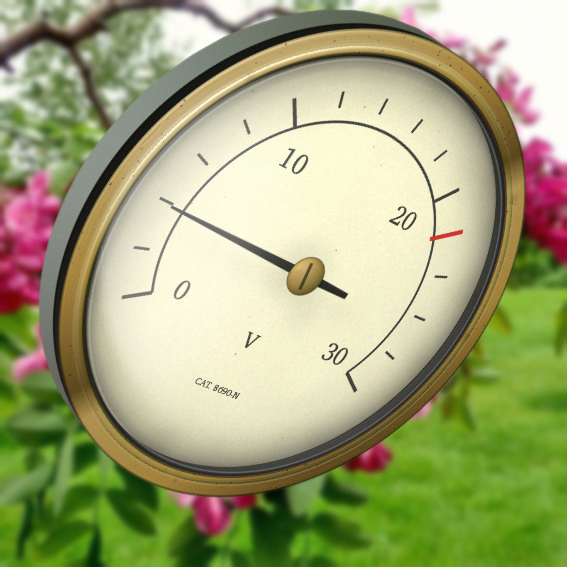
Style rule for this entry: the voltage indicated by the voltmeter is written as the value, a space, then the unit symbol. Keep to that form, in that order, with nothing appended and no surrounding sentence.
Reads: 4 V
